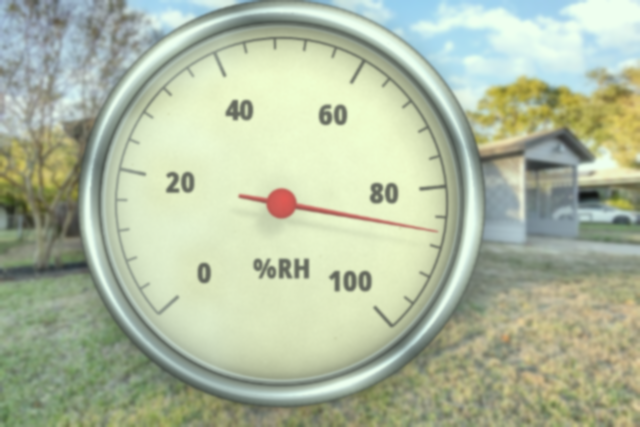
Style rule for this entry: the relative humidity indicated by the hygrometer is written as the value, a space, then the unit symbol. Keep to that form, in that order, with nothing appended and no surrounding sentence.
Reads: 86 %
